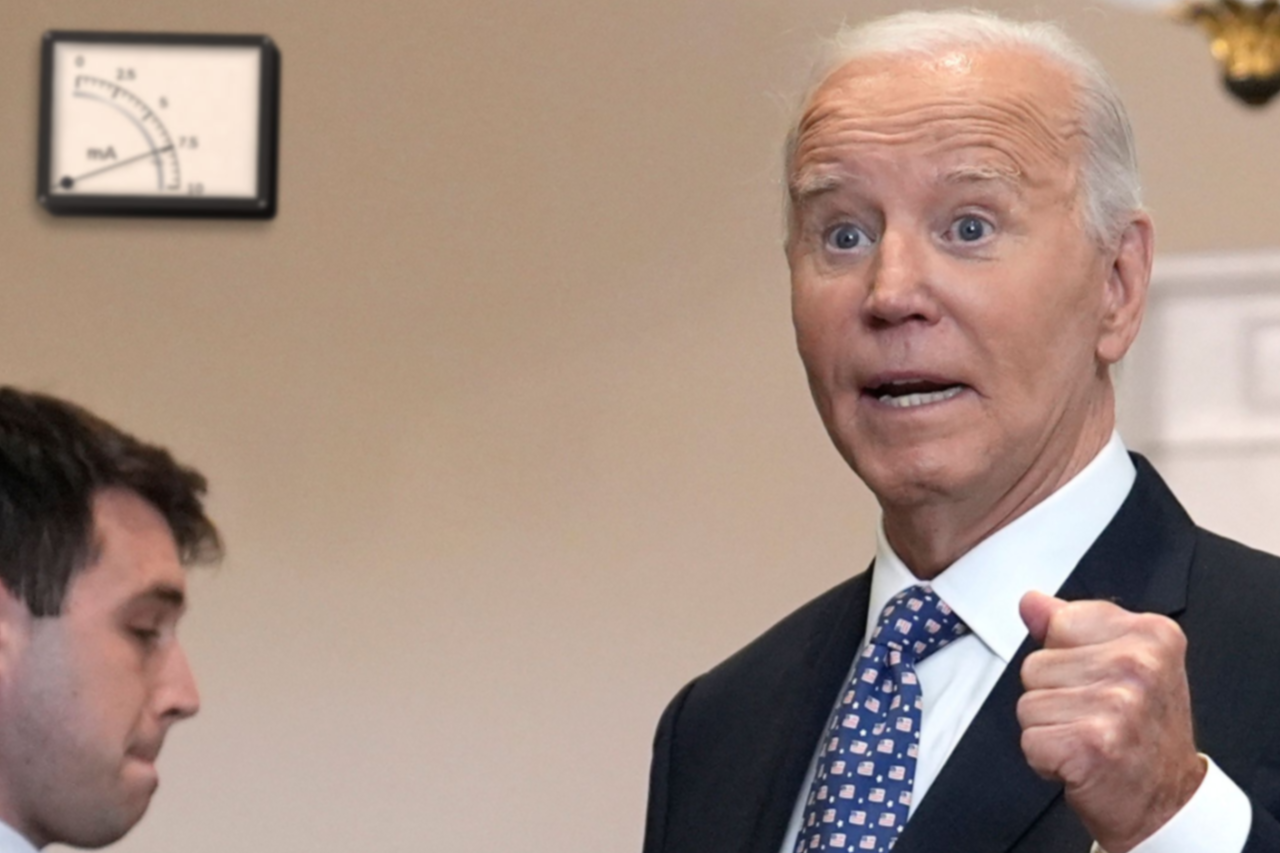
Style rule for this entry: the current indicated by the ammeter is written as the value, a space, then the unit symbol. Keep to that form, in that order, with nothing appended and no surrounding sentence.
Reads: 7.5 mA
